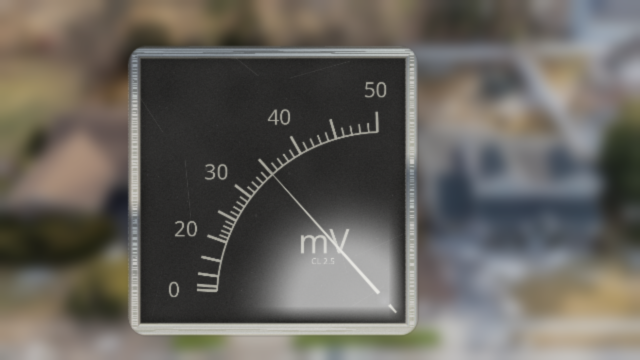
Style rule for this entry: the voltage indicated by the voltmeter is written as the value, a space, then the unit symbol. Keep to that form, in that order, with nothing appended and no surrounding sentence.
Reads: 35 mV
